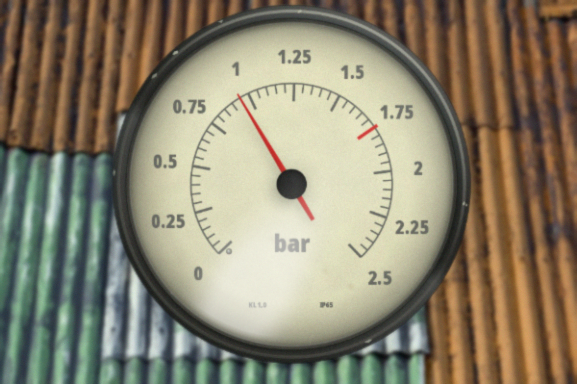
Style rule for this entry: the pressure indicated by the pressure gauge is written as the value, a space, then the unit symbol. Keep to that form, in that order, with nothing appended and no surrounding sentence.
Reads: 0.95 bar
